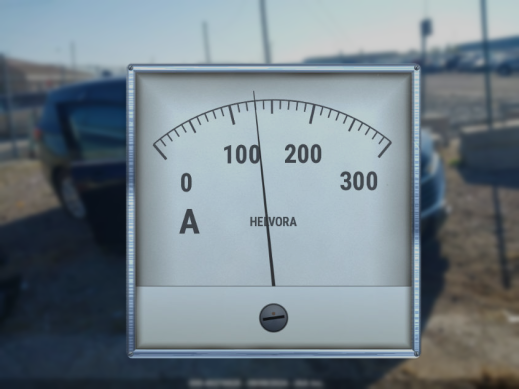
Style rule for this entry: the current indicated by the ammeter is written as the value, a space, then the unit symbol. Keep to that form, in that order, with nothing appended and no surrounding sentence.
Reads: 130 A
